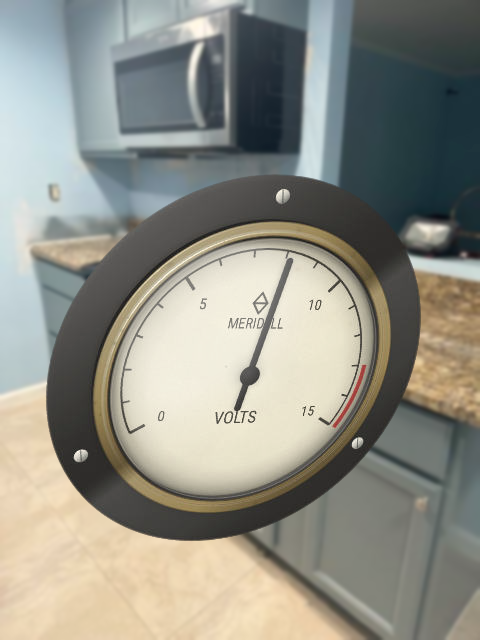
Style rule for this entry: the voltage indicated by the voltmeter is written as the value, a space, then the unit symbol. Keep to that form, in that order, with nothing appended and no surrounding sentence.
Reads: 8 V
